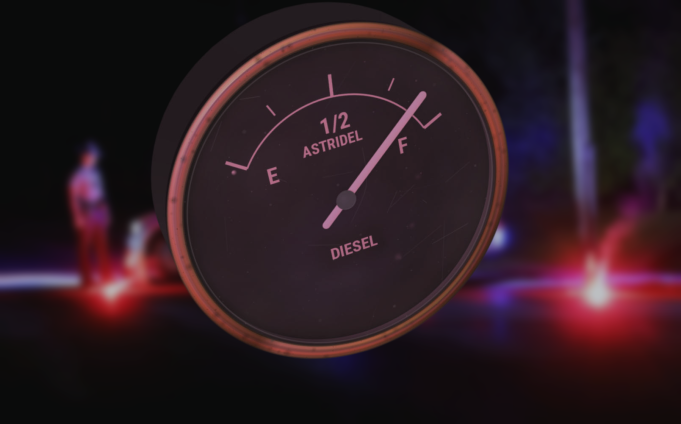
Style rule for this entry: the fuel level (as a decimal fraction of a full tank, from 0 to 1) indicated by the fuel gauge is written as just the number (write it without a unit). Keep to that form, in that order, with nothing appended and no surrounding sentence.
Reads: 0.875
